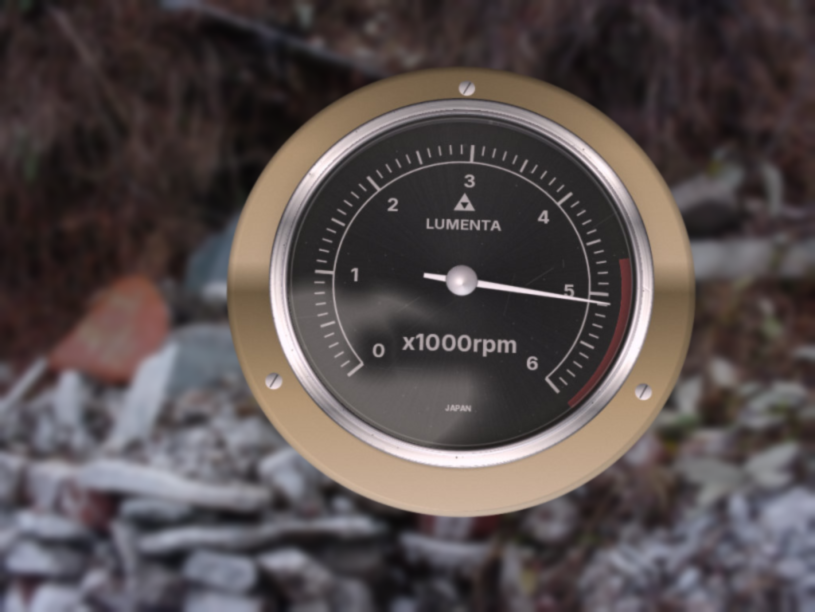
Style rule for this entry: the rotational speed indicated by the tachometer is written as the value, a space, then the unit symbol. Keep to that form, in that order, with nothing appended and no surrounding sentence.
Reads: 5100 rpm
